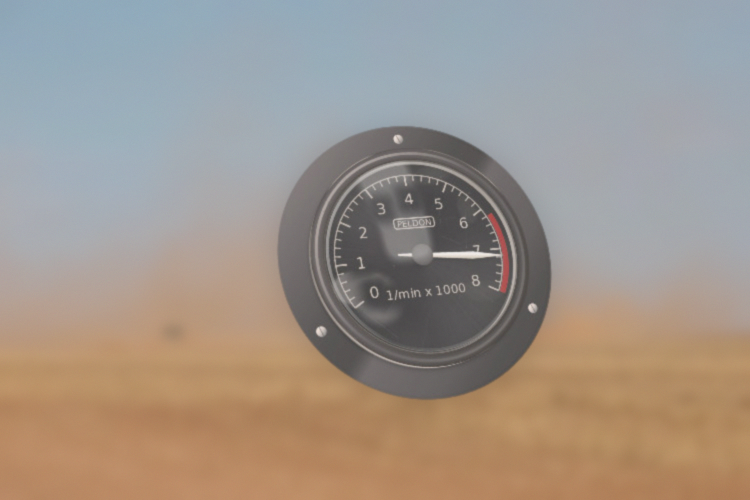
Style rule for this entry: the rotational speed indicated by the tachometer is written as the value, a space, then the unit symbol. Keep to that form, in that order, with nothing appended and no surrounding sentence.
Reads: 7200 rpm
